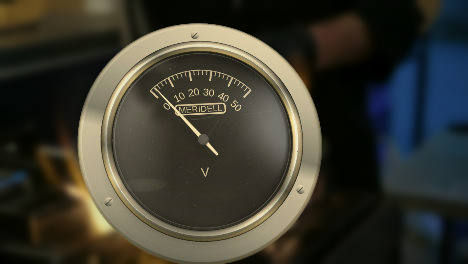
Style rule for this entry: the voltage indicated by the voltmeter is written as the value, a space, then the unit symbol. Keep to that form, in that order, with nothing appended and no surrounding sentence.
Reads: 2 V
